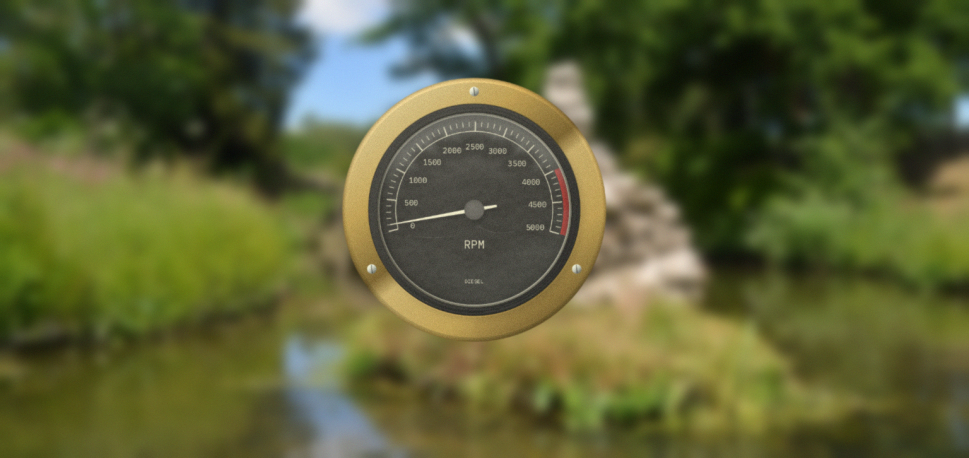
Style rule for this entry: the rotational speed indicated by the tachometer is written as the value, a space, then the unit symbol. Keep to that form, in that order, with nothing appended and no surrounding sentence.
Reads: 100 rpm
